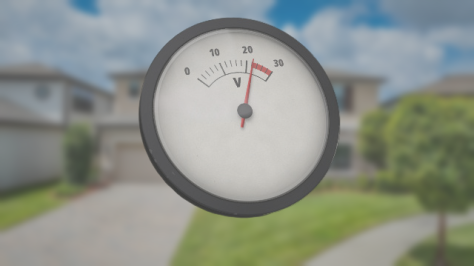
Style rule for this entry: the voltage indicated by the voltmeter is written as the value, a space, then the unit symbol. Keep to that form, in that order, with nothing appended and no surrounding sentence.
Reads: 22 V
